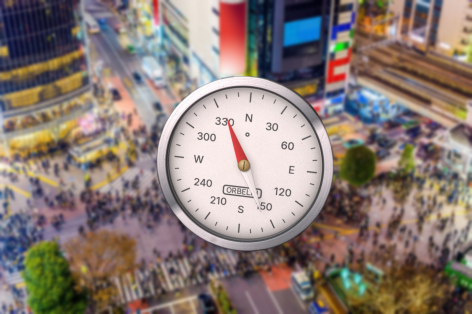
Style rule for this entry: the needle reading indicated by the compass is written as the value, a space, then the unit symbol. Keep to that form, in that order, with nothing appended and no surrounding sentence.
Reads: 335 °
